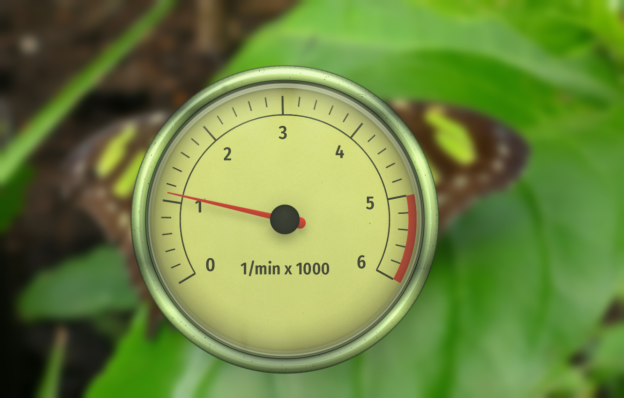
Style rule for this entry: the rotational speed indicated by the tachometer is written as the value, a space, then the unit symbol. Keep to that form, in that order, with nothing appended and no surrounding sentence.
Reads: 1100 rpm
